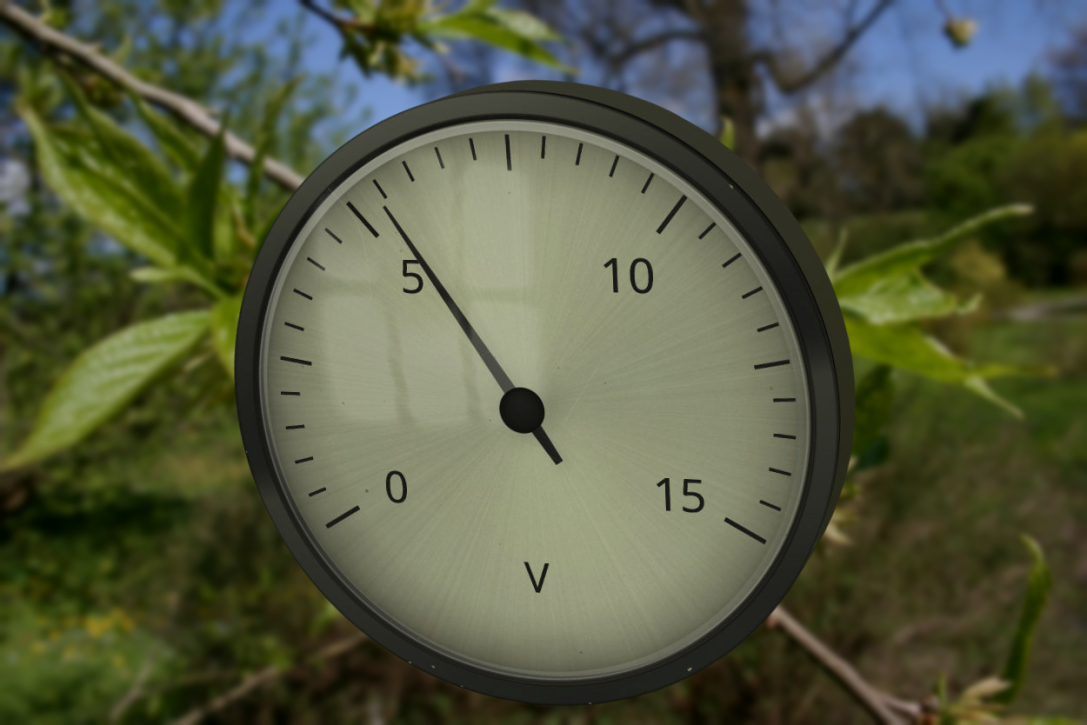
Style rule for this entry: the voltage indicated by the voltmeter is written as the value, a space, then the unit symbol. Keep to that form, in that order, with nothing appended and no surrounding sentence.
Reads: 5.5 V
